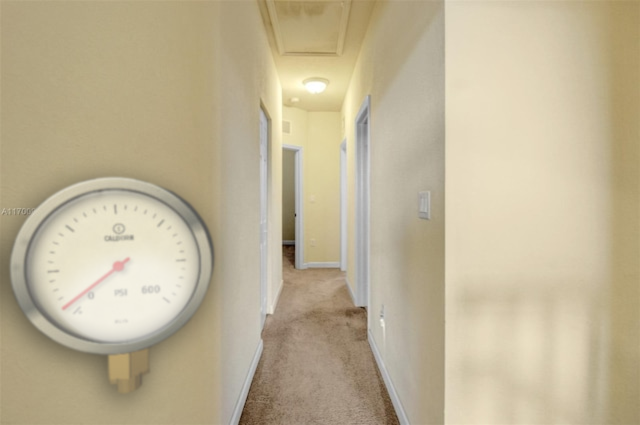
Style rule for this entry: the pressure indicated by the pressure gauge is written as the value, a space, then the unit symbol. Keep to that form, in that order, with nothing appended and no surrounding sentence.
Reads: 20 psi
